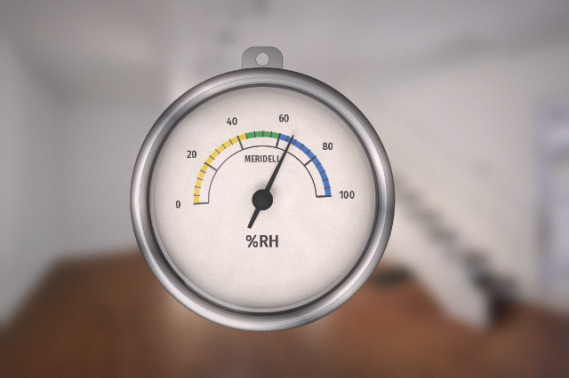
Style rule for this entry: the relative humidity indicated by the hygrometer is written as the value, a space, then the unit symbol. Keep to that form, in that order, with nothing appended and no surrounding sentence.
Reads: 66 %
